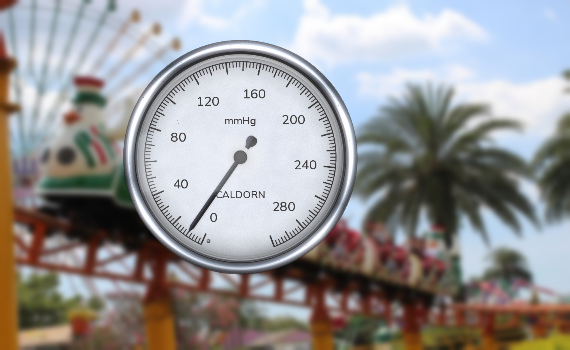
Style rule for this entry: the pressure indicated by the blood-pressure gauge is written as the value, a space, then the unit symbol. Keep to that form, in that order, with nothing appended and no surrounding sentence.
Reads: 10 mmHg
